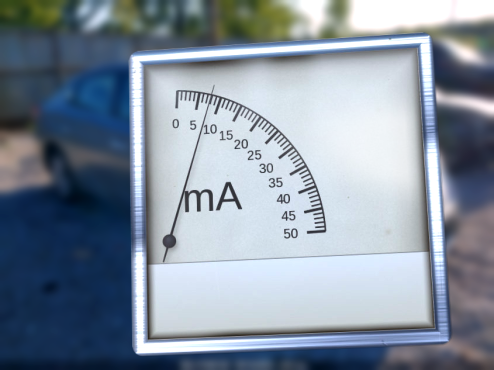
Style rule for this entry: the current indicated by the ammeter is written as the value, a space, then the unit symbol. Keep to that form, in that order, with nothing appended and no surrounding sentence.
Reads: 8 mA
